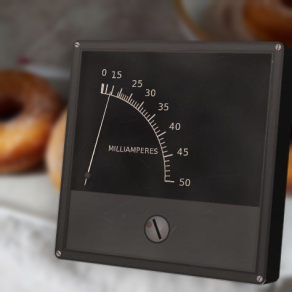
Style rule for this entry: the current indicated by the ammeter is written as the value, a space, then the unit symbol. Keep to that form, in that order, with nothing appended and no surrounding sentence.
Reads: 15 mA
